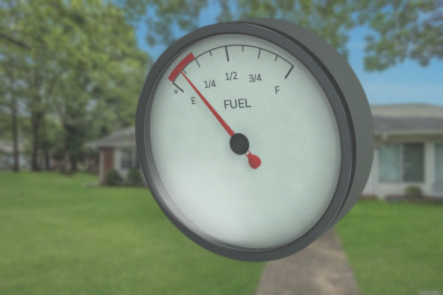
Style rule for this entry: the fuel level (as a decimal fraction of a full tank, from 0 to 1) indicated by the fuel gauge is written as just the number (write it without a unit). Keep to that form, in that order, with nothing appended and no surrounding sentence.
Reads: 0.125
